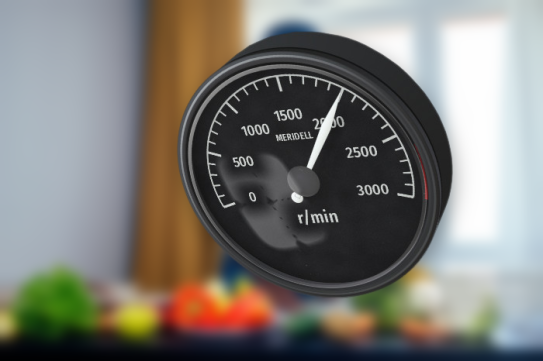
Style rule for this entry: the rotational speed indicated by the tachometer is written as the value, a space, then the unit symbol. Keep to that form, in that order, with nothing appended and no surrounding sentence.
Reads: 2000 rpm
